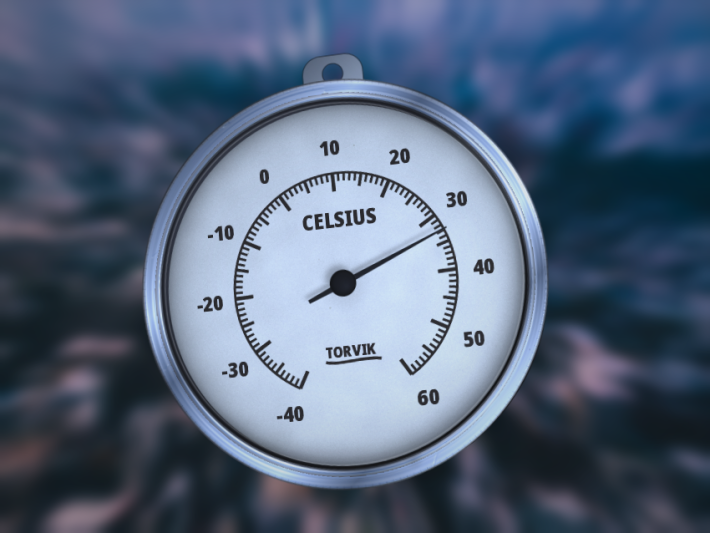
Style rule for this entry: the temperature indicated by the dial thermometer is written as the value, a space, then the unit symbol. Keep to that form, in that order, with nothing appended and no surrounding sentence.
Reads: 33 °C
